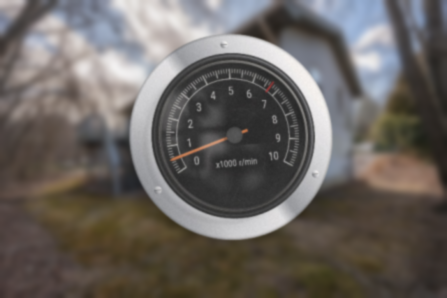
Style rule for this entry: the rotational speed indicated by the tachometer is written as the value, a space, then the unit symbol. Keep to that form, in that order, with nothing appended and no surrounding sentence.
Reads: 500 rpm
